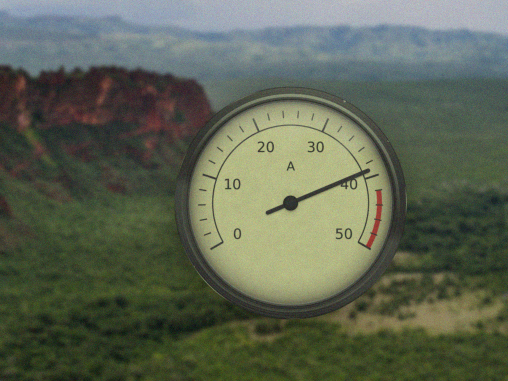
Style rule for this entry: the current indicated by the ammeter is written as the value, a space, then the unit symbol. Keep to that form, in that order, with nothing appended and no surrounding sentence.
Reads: 39 A
